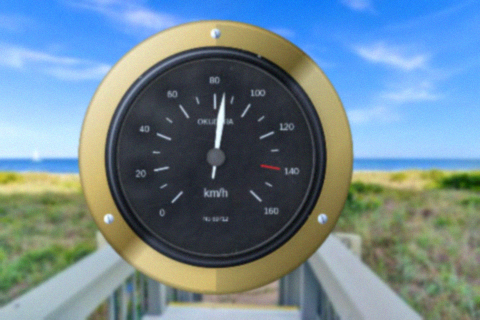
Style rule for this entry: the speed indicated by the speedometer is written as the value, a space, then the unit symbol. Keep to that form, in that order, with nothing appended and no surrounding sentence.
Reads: 85 km/h
